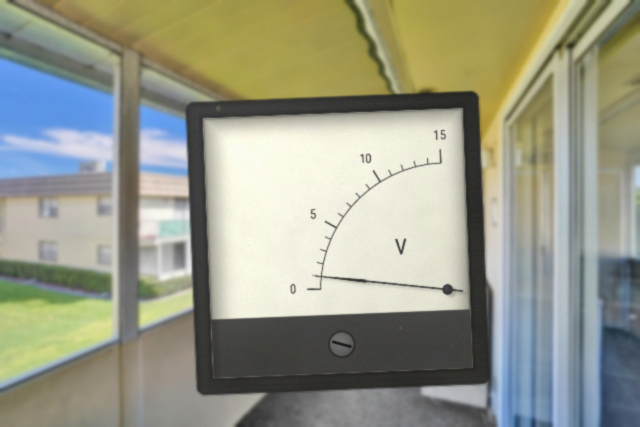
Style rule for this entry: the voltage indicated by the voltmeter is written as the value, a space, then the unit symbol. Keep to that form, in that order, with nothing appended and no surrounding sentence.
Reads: 1 V
